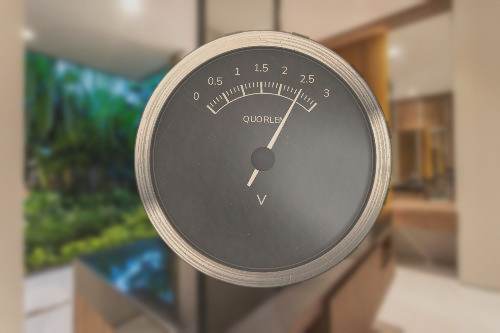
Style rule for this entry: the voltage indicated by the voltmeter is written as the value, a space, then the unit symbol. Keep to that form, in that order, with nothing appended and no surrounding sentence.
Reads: 2.5 V
